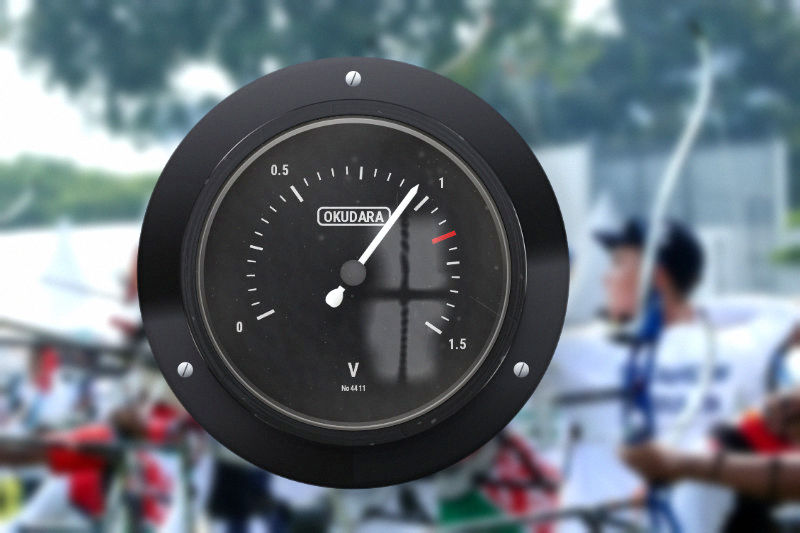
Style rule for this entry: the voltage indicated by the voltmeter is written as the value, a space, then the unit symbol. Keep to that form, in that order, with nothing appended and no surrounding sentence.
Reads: 0.95 V
